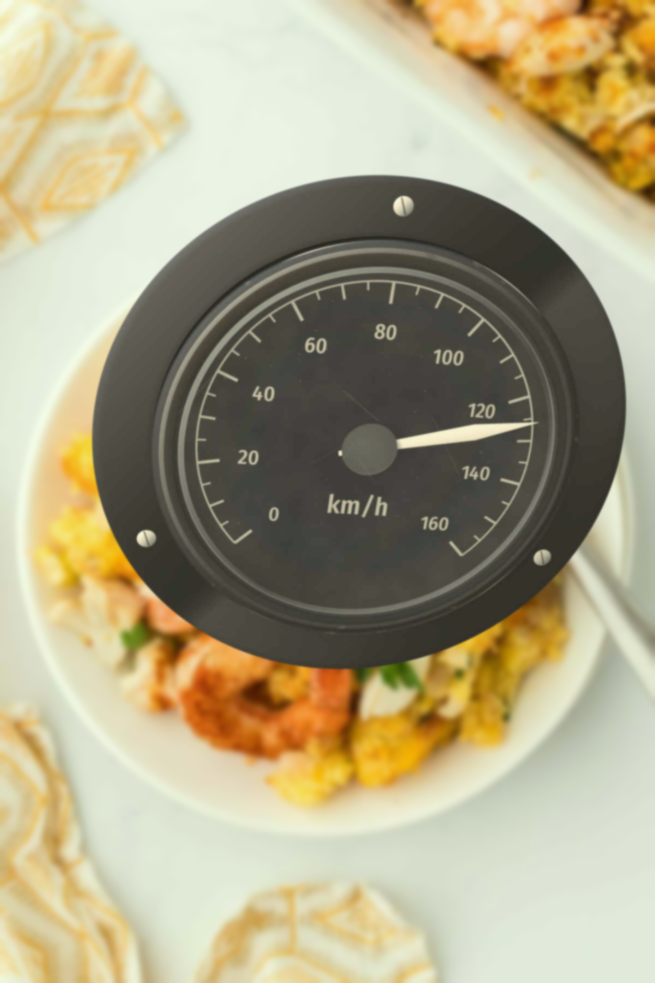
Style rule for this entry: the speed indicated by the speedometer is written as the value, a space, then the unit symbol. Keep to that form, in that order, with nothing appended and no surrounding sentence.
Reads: 125 km/h
